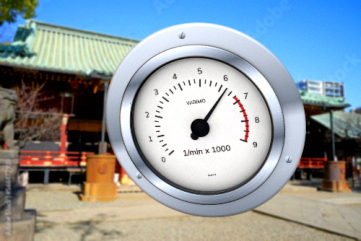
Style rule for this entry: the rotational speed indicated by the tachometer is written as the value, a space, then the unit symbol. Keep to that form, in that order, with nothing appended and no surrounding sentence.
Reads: 6250 rpm
